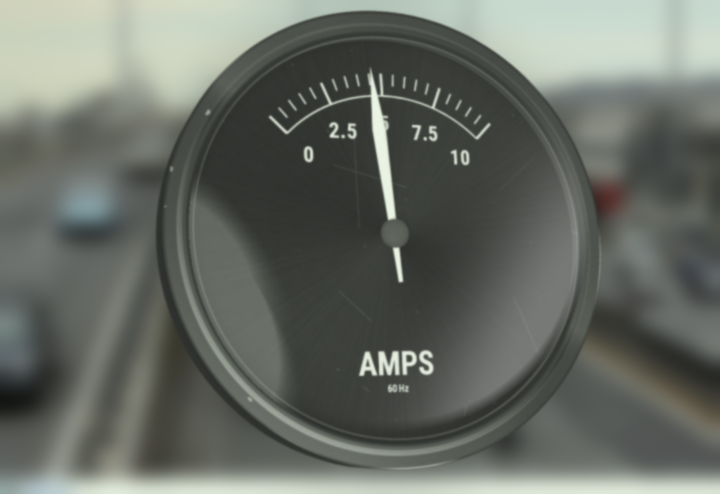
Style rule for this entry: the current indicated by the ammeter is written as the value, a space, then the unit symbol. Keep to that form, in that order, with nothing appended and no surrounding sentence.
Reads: 4.5 A
